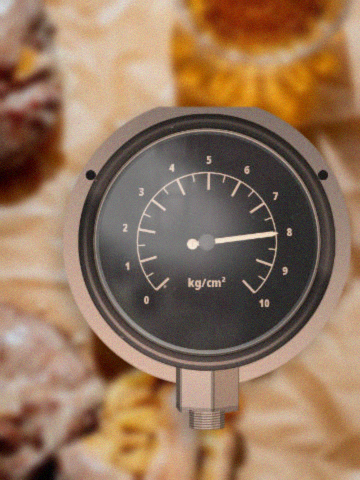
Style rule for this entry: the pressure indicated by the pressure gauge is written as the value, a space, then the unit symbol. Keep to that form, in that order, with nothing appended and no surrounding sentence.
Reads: 8 kg/cm²
